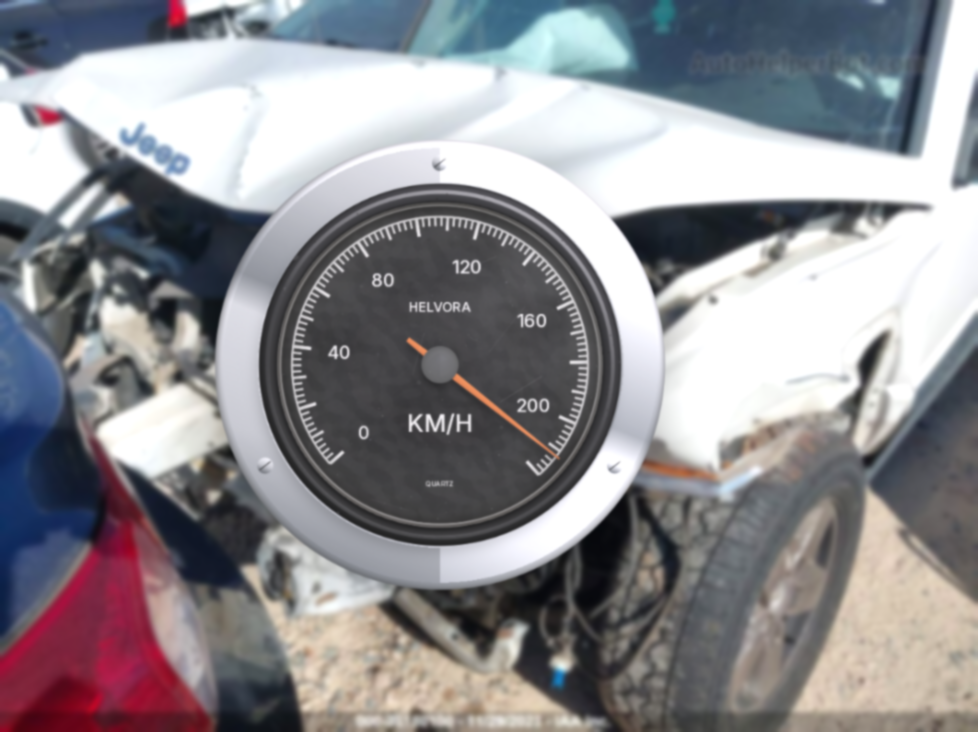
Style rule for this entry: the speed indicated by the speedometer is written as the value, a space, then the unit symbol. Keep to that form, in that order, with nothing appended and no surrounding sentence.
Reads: 212 km/h
